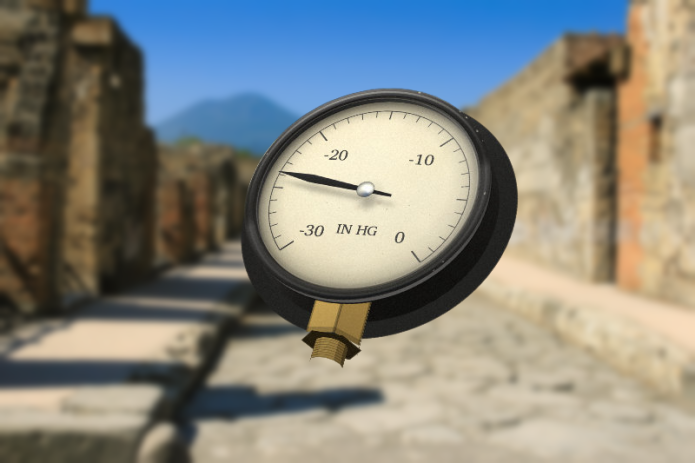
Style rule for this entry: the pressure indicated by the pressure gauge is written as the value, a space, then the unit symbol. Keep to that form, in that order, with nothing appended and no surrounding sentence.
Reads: -24 inHg
